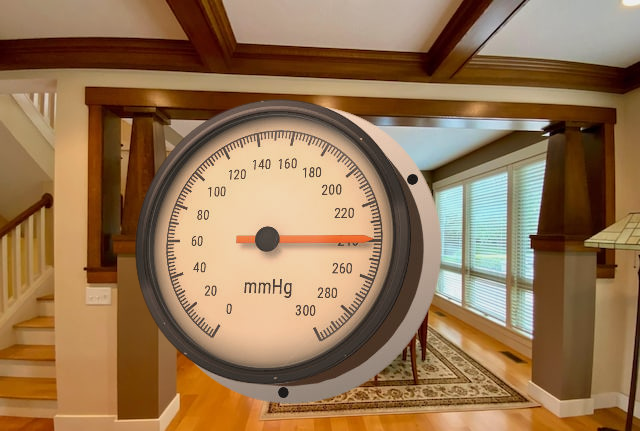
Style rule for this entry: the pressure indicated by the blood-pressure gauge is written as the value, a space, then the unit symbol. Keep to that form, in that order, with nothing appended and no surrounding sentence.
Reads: 240 mmHg
